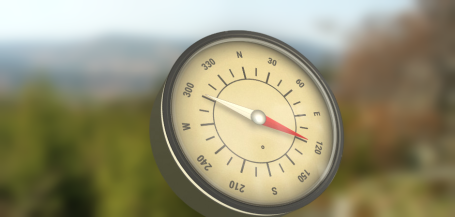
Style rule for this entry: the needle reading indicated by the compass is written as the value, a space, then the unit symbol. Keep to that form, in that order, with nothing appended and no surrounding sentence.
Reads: 120 °
